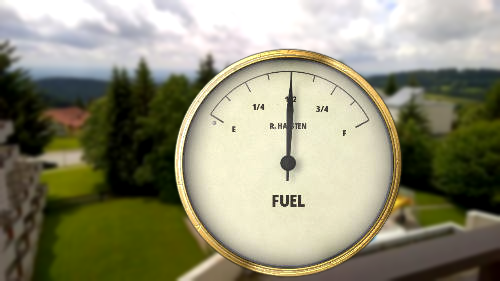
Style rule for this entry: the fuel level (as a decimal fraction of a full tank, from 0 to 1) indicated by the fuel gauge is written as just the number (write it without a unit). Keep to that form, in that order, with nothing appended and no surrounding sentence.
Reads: 0.5
